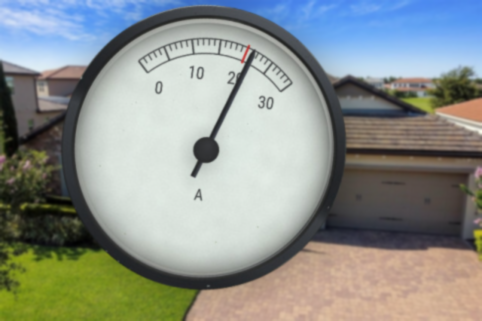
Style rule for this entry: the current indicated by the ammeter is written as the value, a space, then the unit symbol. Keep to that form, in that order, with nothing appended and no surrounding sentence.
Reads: 21 A
